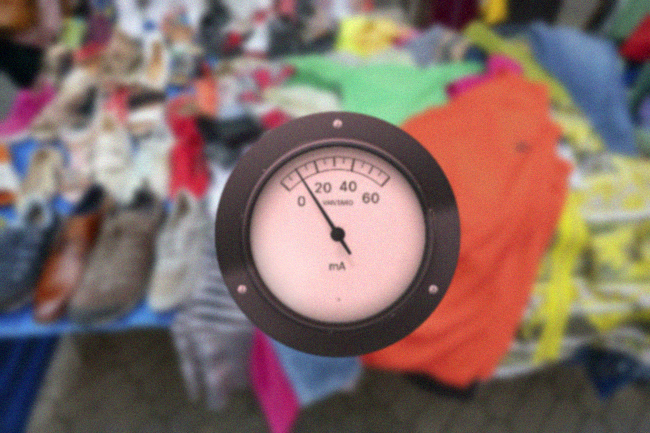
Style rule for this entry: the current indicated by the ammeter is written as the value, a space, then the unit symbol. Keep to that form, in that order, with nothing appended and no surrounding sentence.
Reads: 10 mA
